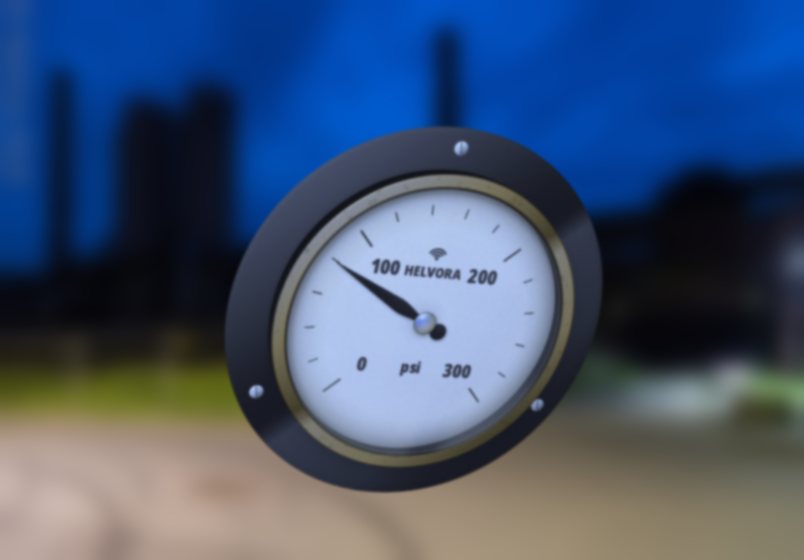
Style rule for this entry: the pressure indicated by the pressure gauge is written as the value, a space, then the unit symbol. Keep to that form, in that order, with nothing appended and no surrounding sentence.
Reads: 80 psi
